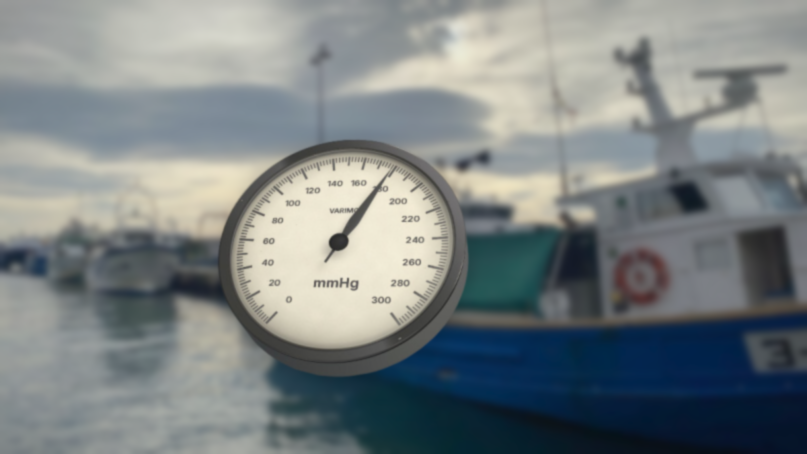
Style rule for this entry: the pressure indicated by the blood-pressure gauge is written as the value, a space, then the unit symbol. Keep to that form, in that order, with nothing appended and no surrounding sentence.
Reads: 180 mmHg
